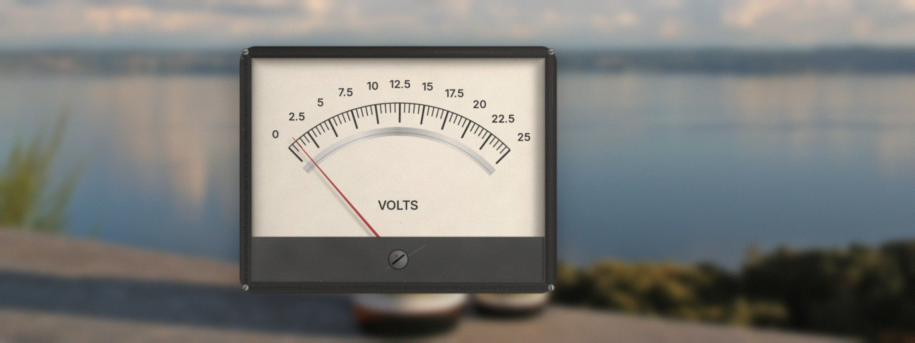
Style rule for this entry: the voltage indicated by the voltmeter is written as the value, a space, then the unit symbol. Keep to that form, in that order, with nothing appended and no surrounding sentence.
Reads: 1 V
